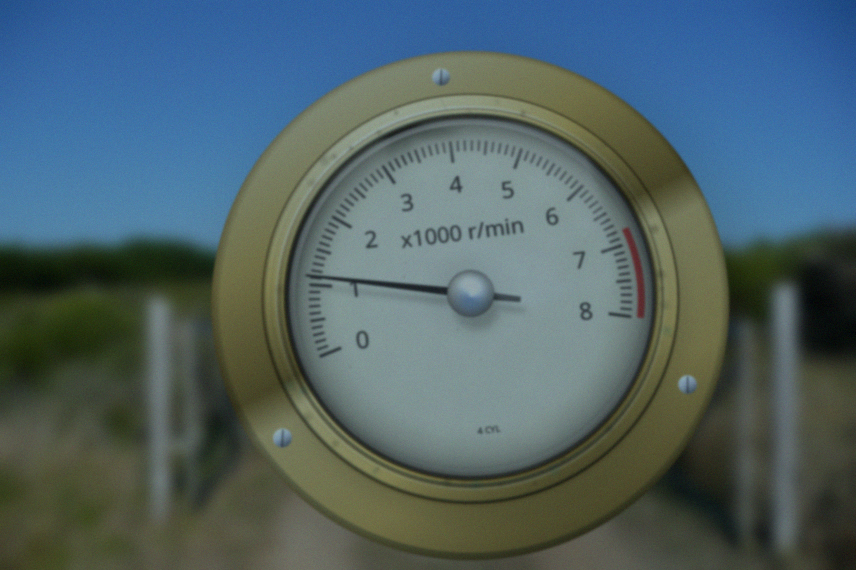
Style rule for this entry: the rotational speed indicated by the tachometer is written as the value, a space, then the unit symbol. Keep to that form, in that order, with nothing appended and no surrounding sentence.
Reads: 1100 rpm
